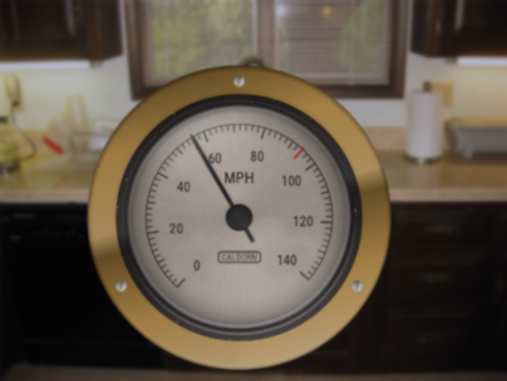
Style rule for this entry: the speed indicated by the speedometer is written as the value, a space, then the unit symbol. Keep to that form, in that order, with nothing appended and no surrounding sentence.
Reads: 56 mph
